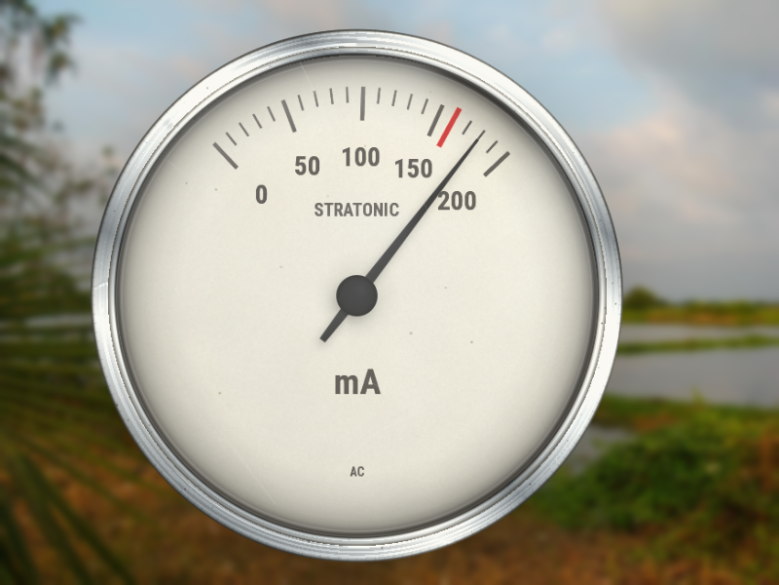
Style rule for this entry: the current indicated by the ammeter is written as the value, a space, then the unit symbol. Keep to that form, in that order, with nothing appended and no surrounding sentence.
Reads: 180 mA
